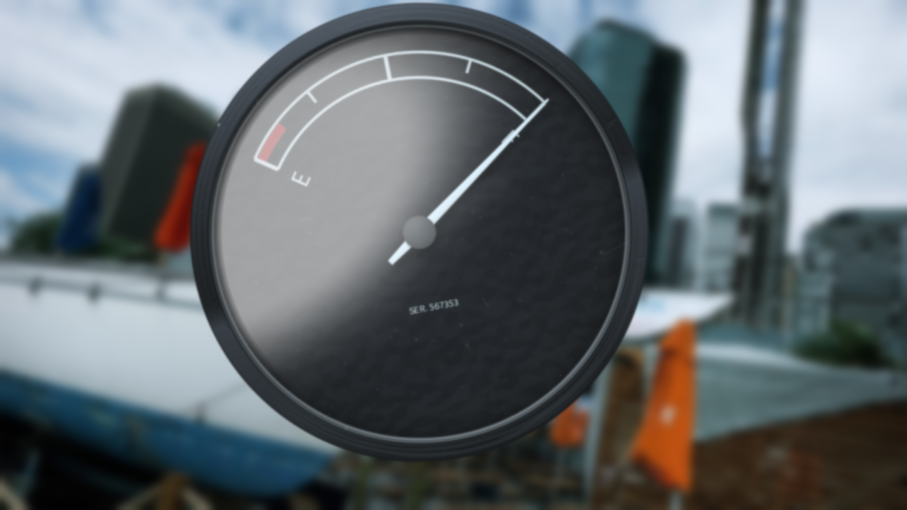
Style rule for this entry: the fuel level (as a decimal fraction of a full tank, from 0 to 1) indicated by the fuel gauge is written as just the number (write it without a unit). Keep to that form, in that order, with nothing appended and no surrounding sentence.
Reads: 1
